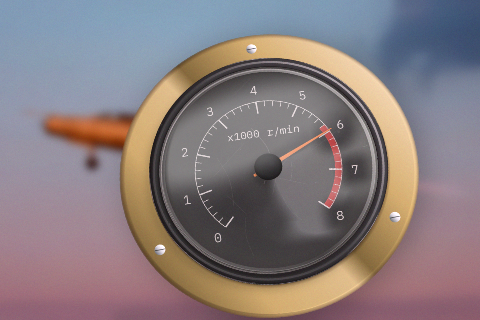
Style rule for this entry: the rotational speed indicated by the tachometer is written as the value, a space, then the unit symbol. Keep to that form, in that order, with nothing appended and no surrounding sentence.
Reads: 6000 rpm
